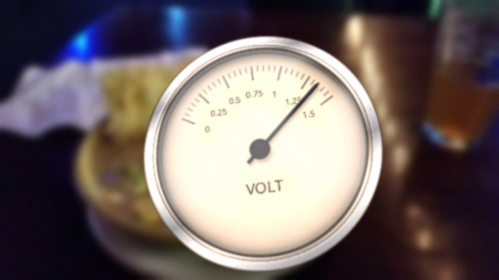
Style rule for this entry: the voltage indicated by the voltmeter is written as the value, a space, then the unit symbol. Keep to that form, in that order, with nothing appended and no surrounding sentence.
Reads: 1.35 V
